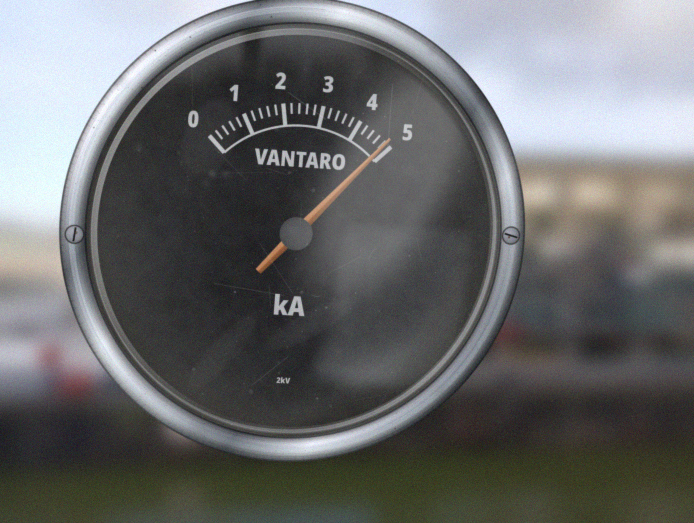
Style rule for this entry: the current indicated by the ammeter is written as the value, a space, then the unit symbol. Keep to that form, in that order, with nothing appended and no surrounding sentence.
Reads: 4.8 kA
